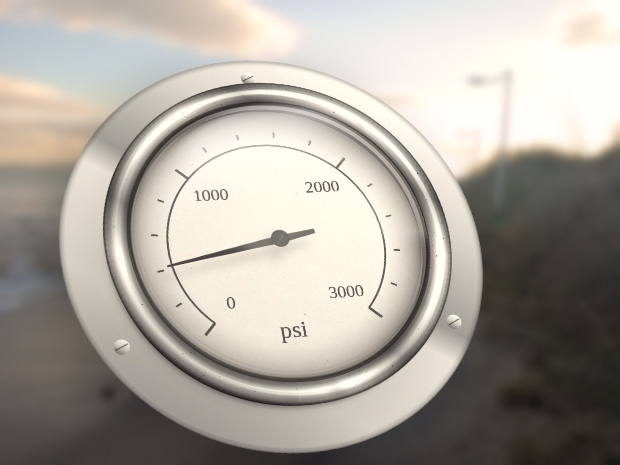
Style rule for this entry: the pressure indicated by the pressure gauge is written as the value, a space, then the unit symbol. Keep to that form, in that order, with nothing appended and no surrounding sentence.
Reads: 400 psi
